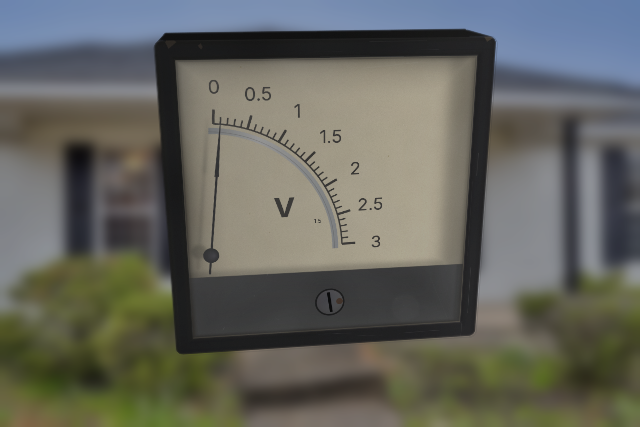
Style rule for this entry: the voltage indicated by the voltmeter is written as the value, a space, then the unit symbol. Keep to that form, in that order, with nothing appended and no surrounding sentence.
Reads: 0.1 V
